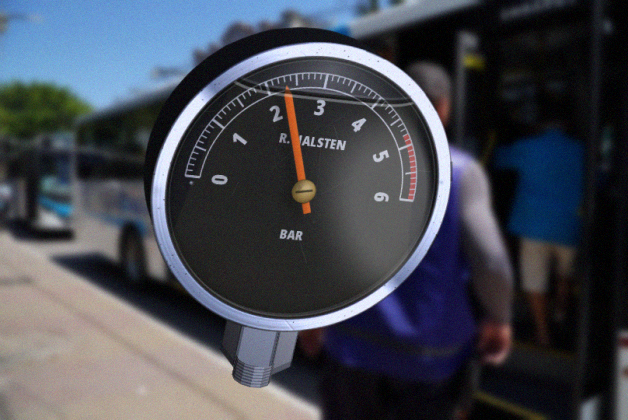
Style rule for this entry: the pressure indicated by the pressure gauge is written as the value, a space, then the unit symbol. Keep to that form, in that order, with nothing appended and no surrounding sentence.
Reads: 2.3 bar
